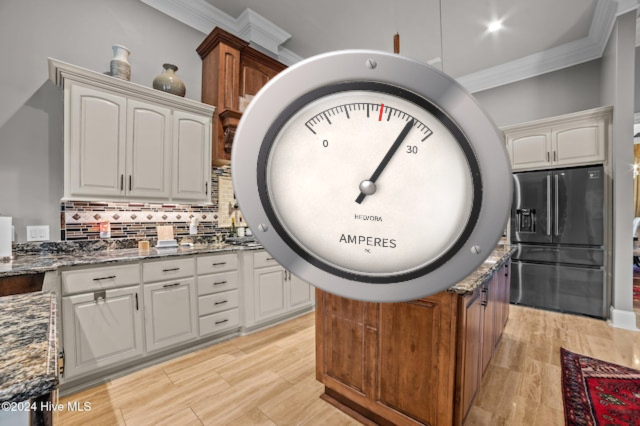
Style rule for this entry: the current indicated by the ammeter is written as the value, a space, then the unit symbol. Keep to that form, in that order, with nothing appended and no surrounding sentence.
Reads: 25 A
